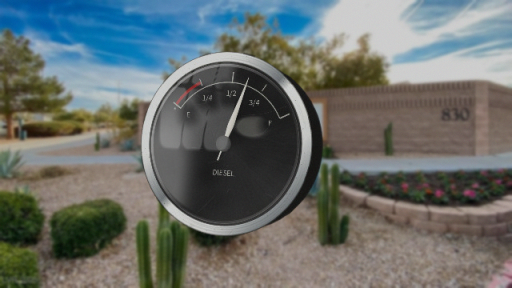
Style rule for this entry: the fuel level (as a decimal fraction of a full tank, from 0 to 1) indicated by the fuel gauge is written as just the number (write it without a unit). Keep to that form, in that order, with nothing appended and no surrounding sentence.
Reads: 0.625
